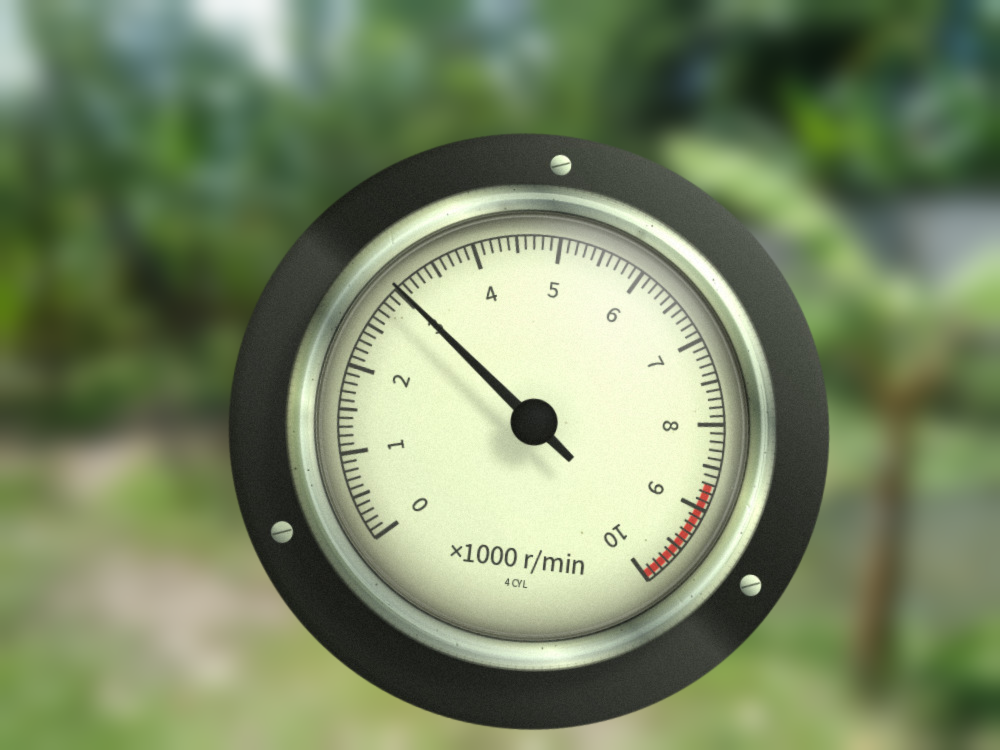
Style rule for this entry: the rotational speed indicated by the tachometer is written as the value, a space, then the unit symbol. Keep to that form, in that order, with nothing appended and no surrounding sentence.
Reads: 3000 rpm
